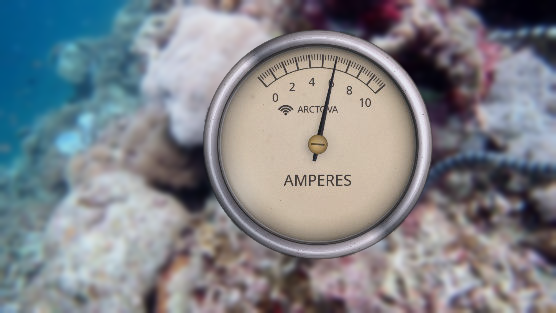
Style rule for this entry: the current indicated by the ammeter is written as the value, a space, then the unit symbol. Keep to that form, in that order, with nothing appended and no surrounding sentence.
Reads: 6 A
